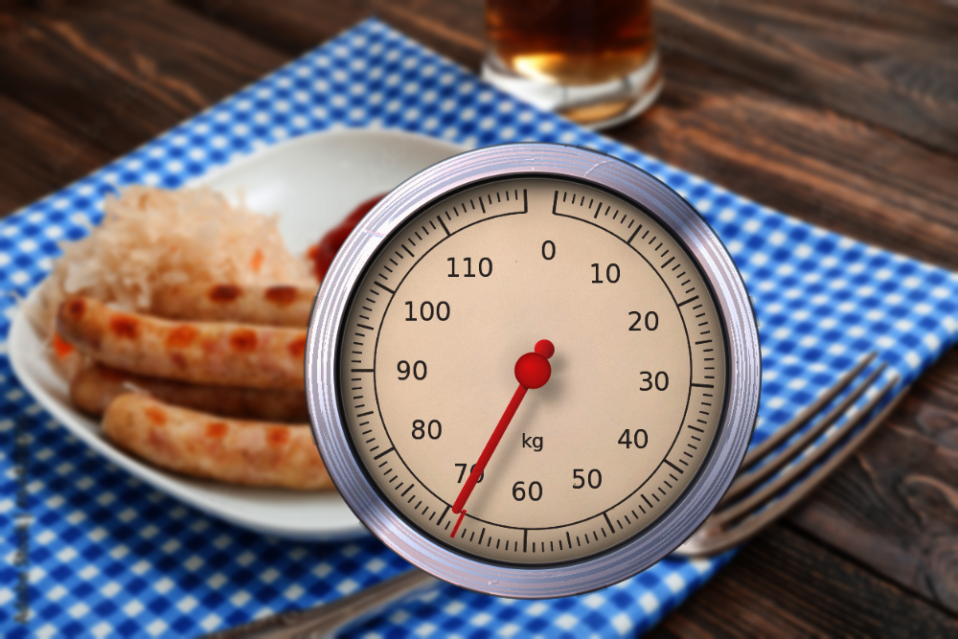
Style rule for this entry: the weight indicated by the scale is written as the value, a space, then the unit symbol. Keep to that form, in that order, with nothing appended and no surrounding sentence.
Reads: 69 kg
